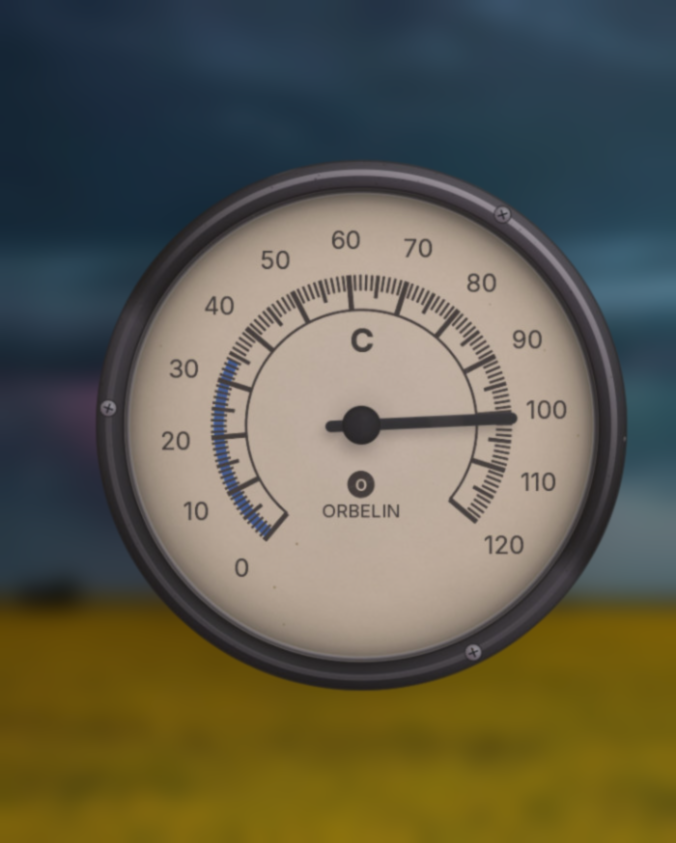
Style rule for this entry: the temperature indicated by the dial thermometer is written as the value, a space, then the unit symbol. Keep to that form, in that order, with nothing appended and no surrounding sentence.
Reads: 101 °C
